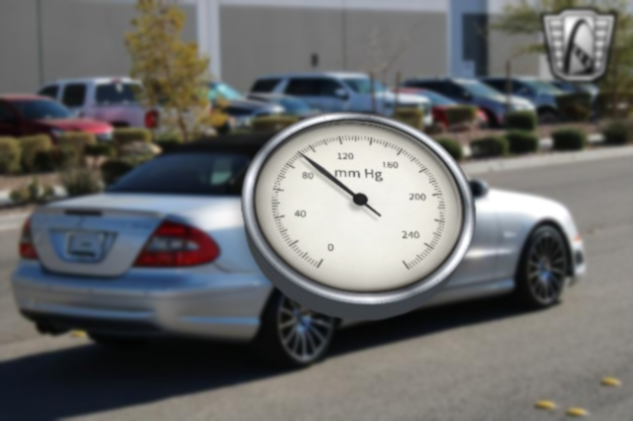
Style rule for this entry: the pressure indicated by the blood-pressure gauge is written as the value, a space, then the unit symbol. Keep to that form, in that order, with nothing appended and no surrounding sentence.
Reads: 90 mmHg
